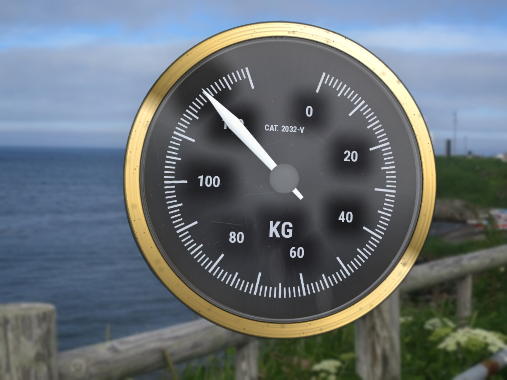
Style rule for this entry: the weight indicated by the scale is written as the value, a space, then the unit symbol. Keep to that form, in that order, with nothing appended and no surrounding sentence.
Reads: 120 kg
